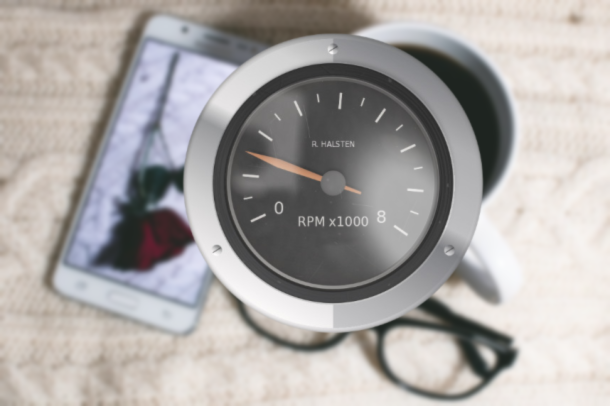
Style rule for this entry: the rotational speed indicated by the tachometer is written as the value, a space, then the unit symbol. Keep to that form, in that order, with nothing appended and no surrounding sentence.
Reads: 1500 rpm
